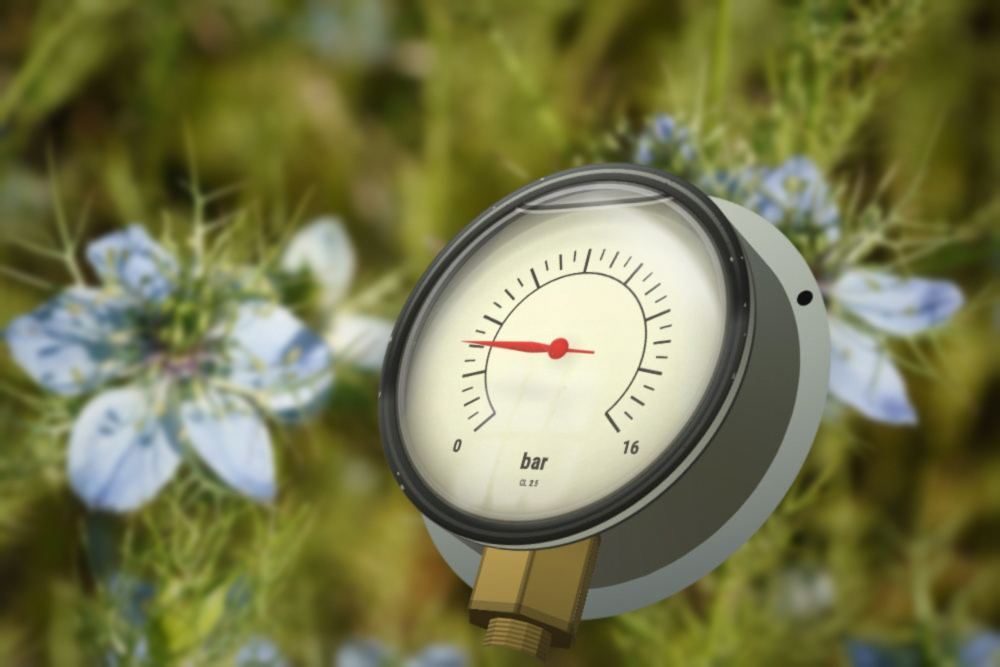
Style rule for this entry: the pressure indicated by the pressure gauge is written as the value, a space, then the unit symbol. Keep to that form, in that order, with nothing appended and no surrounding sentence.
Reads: 3 bar
